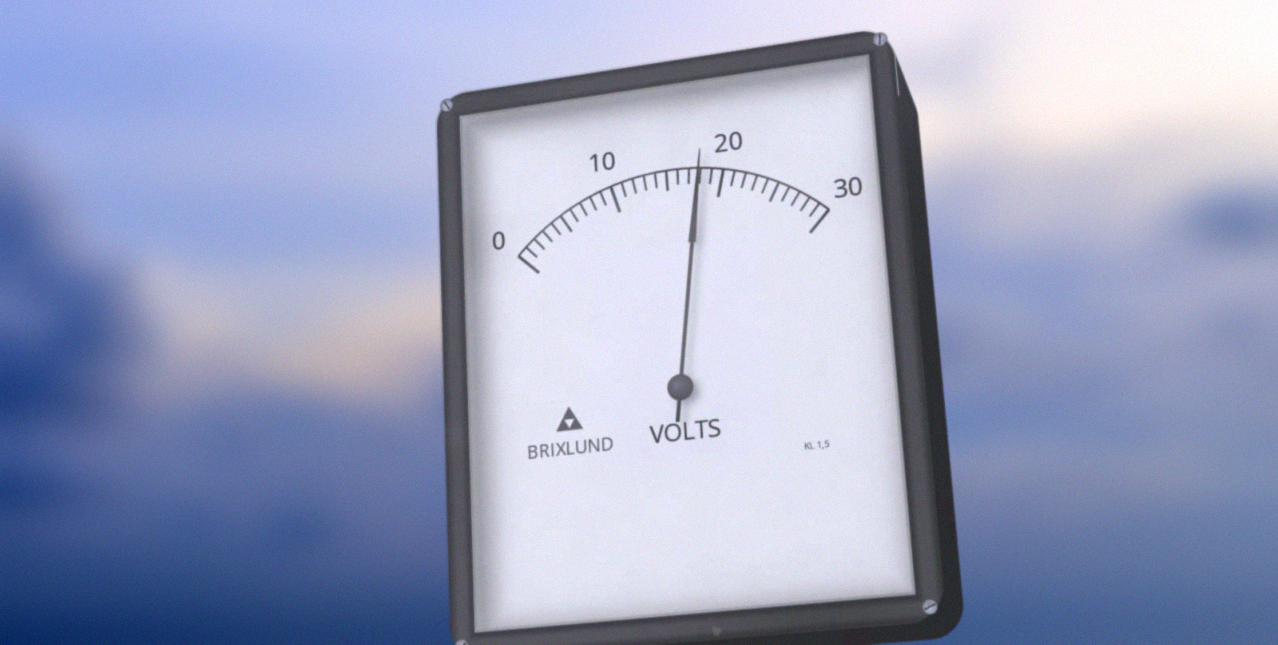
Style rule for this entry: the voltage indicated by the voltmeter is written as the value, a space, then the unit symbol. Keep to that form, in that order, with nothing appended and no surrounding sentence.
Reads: 18 V
